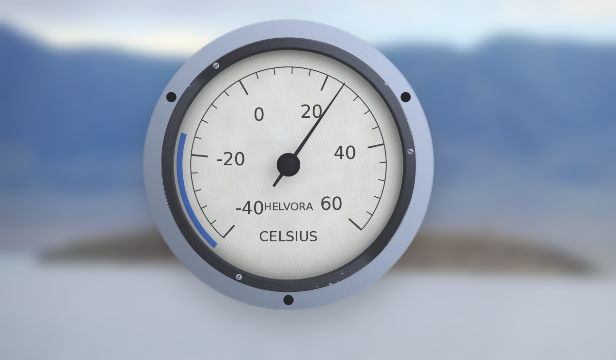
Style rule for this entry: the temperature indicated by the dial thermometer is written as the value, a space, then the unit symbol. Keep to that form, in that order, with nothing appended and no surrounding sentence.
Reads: 24 °C
